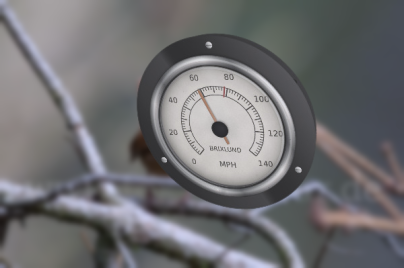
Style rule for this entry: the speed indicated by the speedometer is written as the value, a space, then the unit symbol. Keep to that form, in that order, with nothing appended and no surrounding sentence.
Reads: 60 mph
